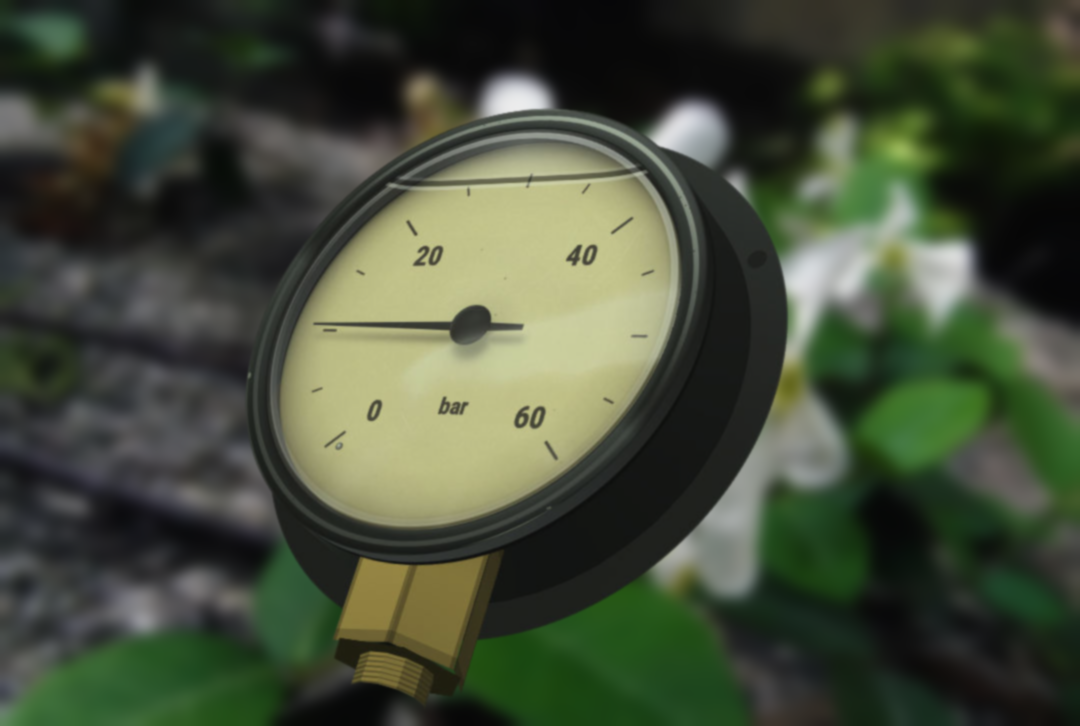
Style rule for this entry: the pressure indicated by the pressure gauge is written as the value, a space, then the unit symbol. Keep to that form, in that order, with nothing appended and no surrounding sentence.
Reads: 10 bar
